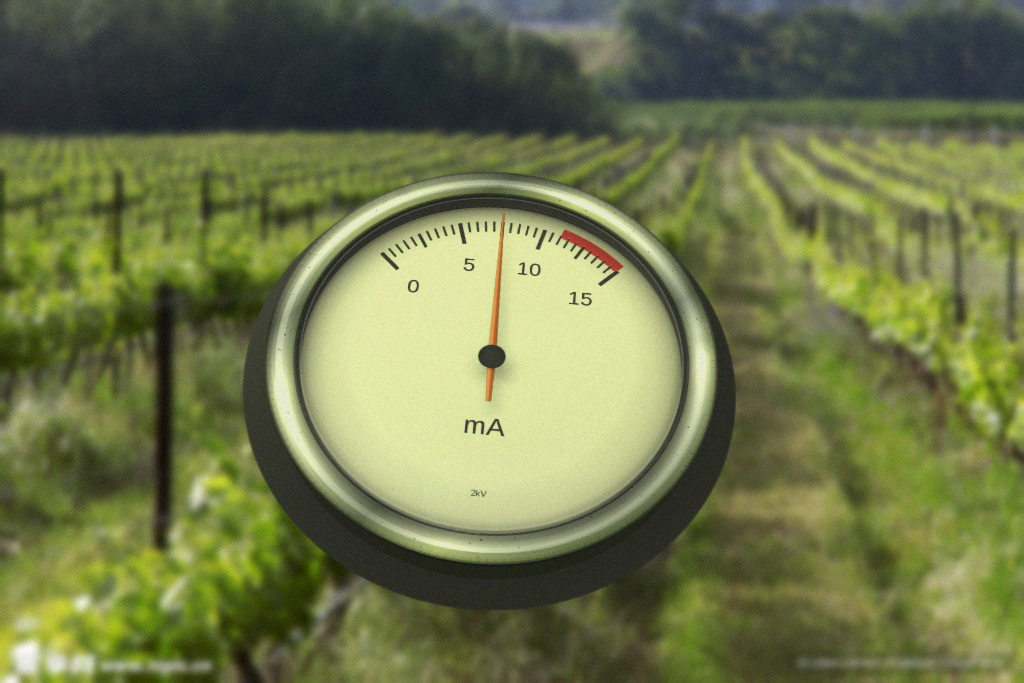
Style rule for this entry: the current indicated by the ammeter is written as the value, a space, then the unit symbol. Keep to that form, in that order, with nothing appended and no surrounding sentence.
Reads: 7.5 mA
